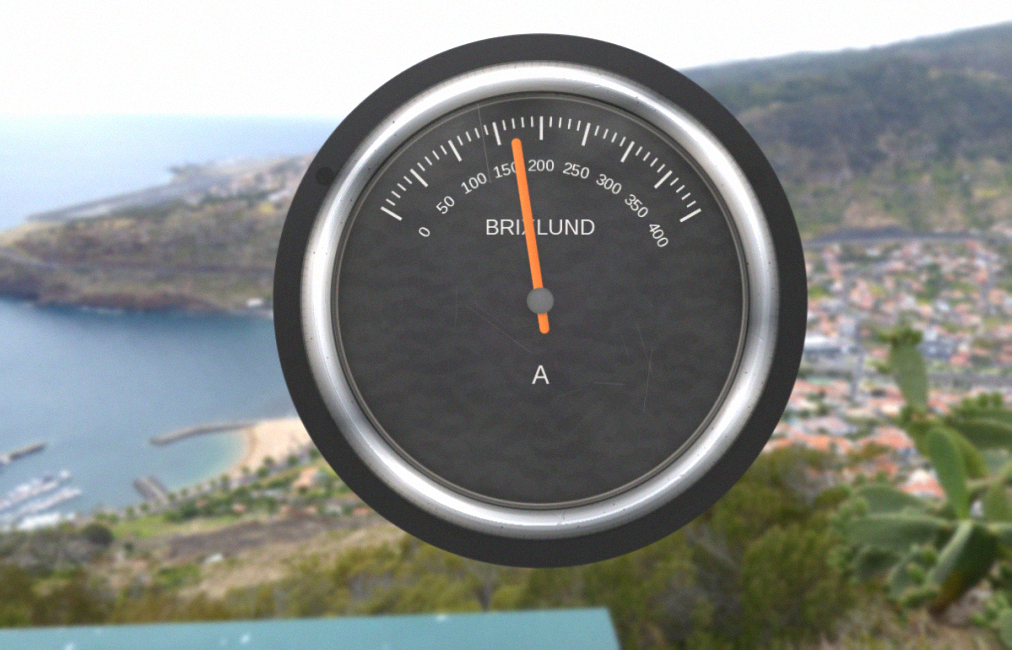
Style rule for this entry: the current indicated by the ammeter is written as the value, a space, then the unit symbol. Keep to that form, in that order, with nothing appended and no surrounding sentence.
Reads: 170 A
